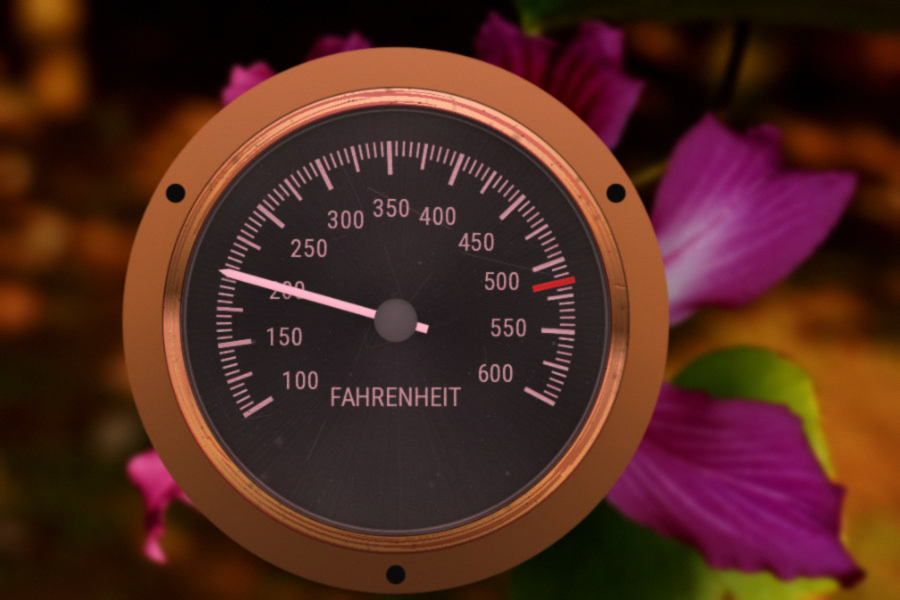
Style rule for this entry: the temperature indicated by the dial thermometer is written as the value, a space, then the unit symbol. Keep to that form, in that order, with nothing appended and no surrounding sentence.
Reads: 200 °F
